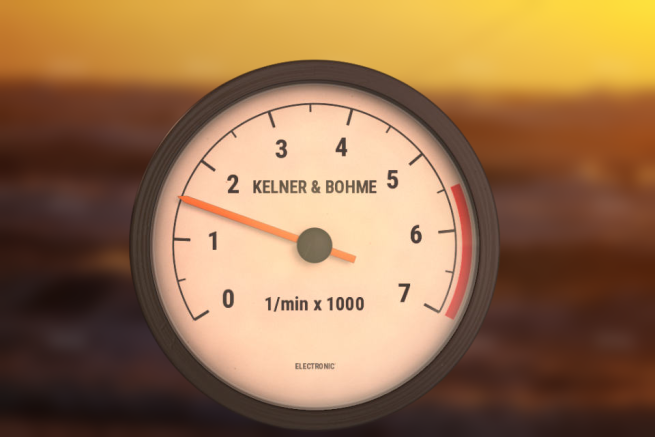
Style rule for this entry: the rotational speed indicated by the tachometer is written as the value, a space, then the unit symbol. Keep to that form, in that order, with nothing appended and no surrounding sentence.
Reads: 1500 rpm
